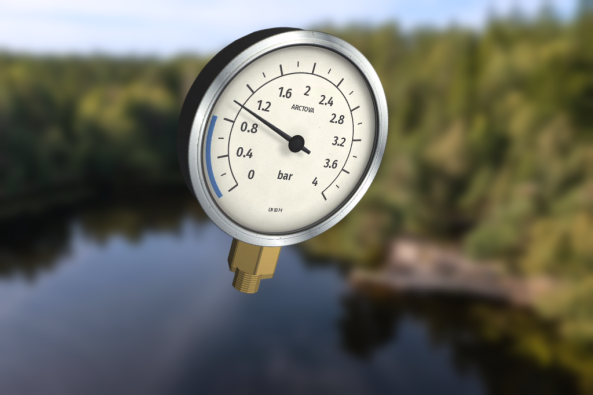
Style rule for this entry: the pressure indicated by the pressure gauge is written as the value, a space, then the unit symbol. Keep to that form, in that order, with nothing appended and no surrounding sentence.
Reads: 1 bar
